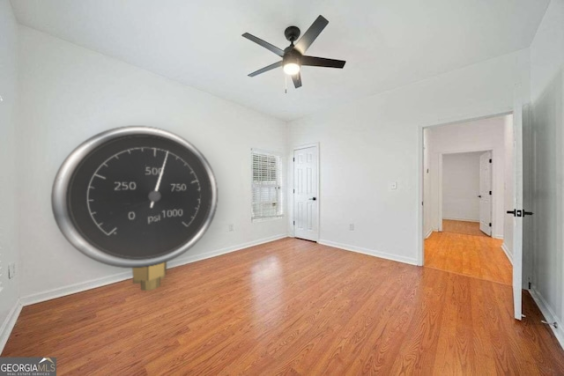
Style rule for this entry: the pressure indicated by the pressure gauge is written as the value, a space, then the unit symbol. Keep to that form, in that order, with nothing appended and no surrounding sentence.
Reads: 550 psi
